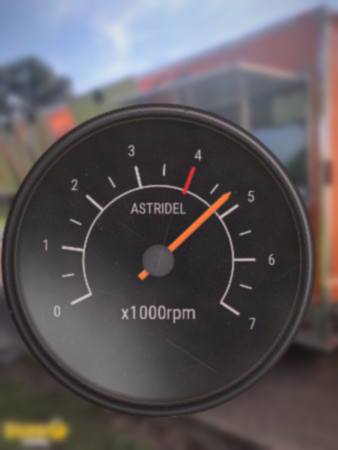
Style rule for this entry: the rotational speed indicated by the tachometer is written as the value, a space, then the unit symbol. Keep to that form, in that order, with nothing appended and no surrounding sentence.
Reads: 4750 rpm
